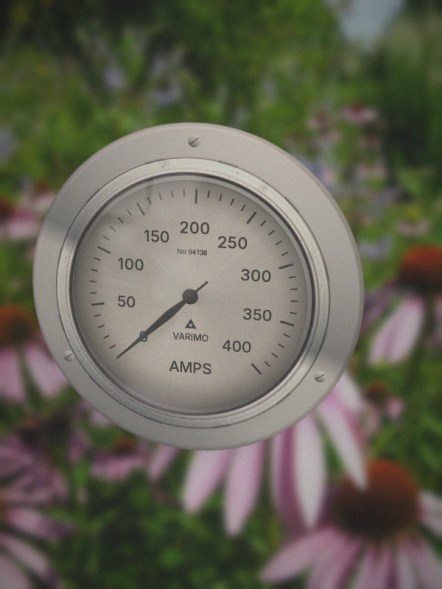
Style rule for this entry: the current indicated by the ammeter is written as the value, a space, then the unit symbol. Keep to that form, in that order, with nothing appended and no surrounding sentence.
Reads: 0 A
